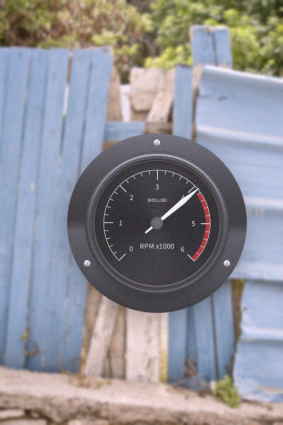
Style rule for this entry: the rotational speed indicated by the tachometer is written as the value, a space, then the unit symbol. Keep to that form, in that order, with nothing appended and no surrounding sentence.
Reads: 4100 rpm
